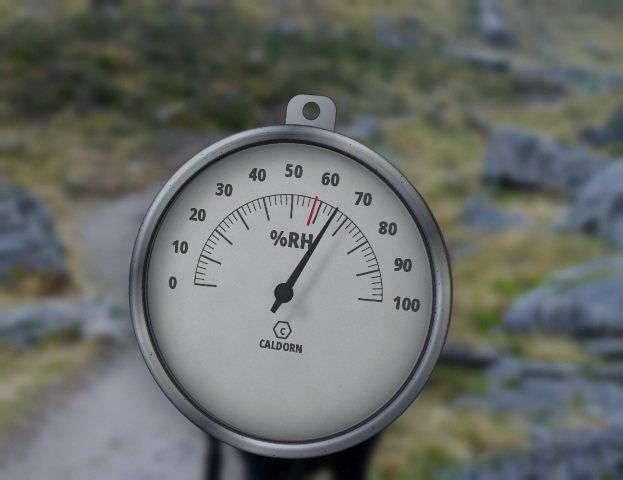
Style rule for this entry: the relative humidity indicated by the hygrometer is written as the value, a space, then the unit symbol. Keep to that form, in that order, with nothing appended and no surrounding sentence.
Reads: 66 %
